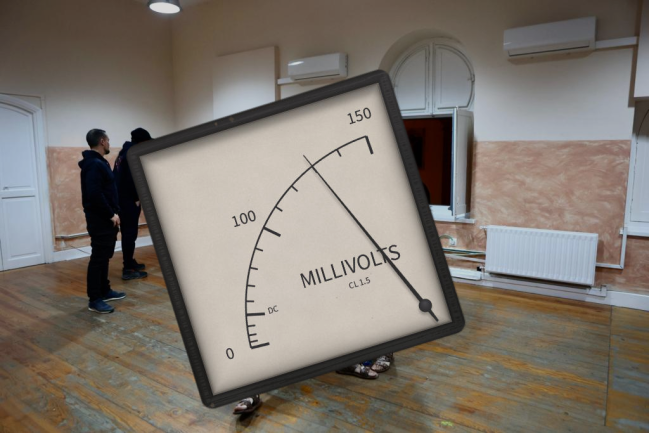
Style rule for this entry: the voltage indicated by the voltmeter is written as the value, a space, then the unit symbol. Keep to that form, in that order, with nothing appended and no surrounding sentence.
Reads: 130 mV
